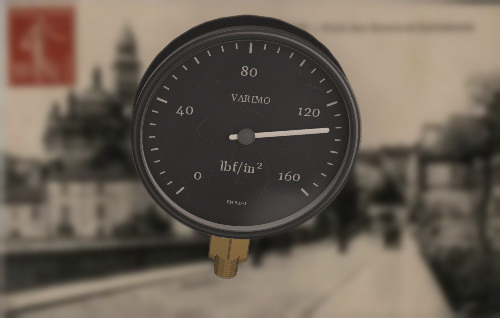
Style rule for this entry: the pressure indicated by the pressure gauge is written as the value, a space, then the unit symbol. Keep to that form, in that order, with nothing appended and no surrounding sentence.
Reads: 130 psi
